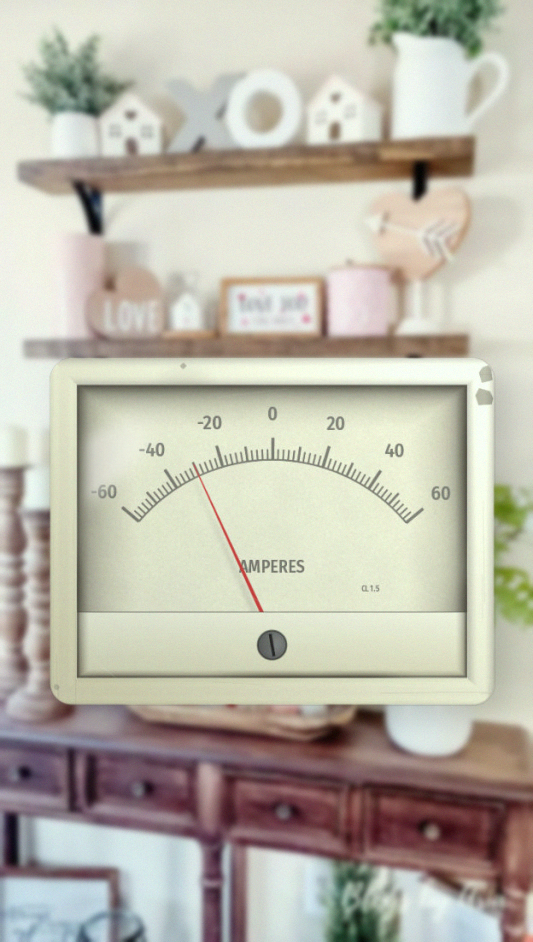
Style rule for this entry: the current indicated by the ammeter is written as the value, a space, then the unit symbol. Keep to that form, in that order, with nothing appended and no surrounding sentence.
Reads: -30 A
